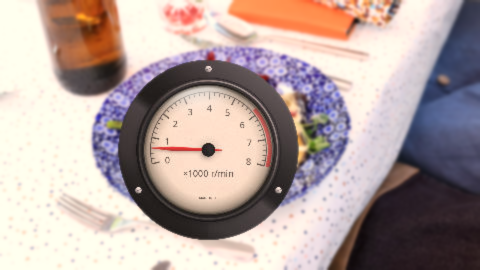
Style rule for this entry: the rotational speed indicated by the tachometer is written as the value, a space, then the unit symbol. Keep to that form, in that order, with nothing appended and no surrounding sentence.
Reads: 600 rpm
